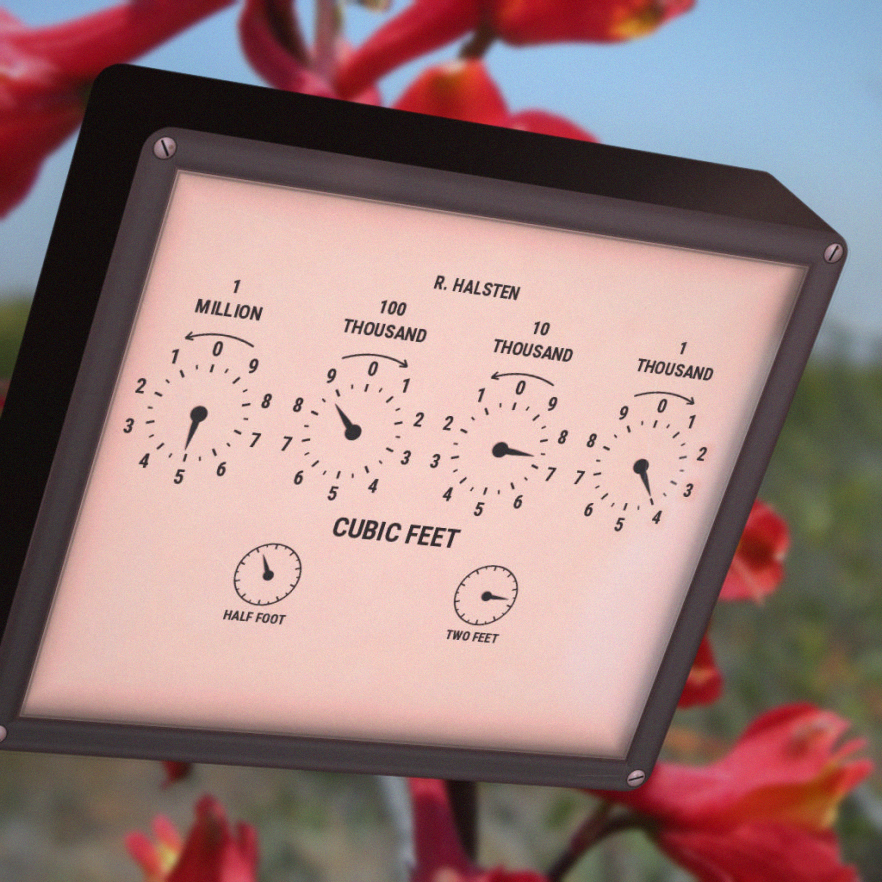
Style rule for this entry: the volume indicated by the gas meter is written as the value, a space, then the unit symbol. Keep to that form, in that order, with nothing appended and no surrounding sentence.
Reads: 487400 ft³
